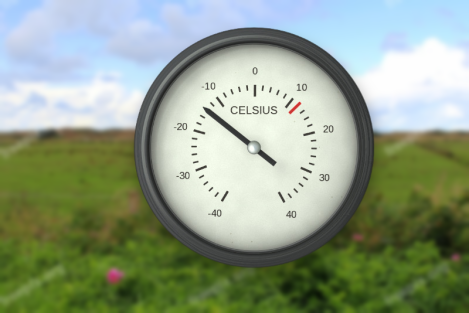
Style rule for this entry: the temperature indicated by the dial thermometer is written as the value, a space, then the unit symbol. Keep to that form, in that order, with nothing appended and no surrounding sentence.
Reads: -14 °C
